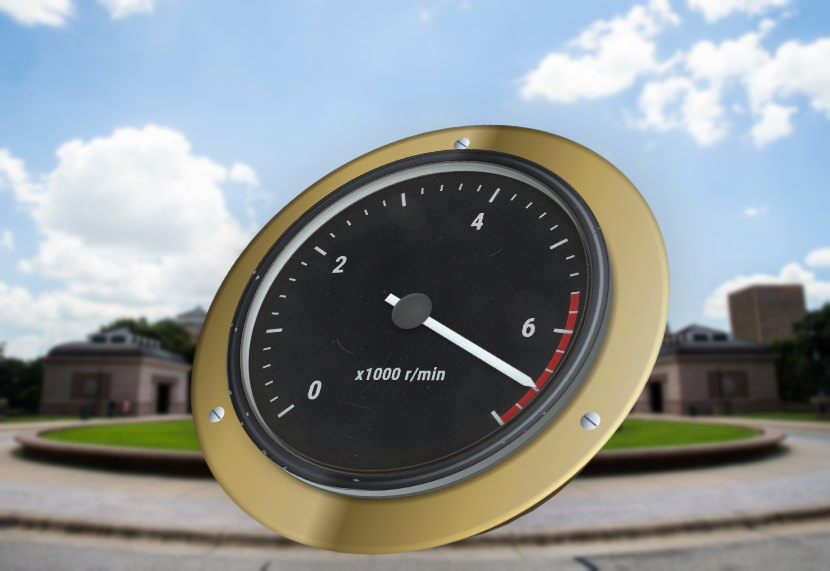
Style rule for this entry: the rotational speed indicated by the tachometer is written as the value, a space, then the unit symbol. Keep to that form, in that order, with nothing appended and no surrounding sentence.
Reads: 6600 rpm
